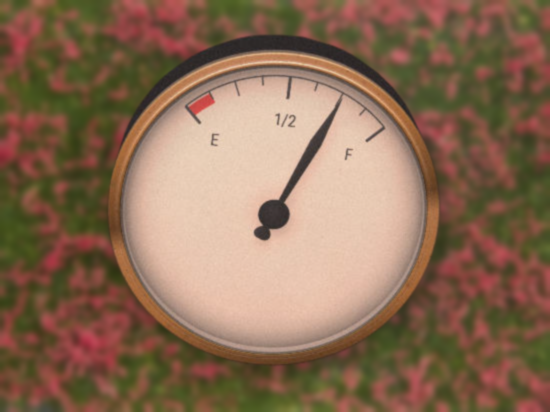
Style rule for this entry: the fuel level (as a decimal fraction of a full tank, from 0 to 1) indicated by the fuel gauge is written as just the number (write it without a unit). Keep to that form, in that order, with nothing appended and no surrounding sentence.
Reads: 0.75
